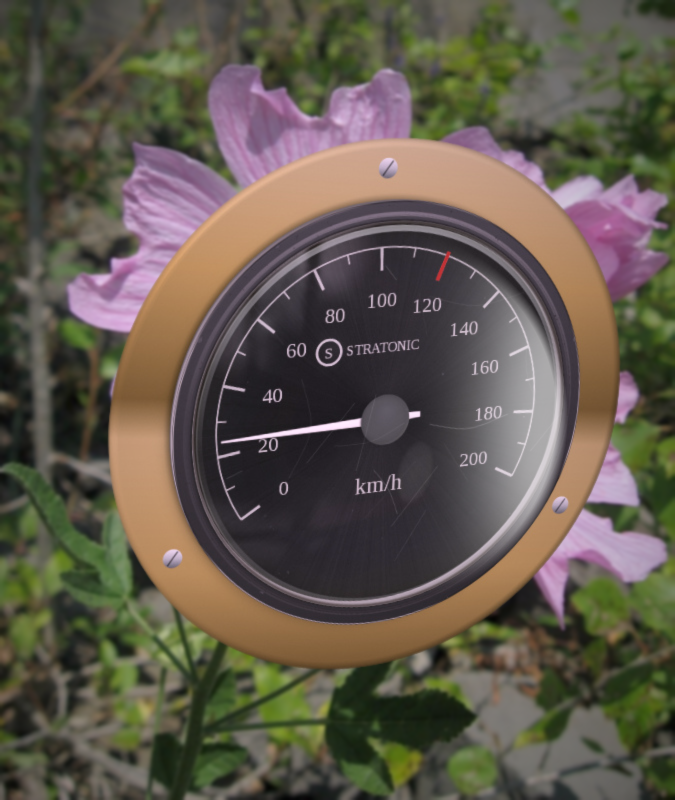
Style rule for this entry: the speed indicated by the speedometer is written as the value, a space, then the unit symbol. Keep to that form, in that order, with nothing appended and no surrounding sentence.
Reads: 25 km/h
